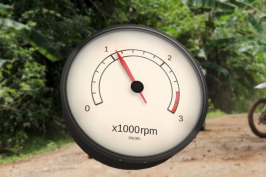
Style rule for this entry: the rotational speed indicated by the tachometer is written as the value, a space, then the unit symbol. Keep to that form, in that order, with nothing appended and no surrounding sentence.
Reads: 1100 rpm
